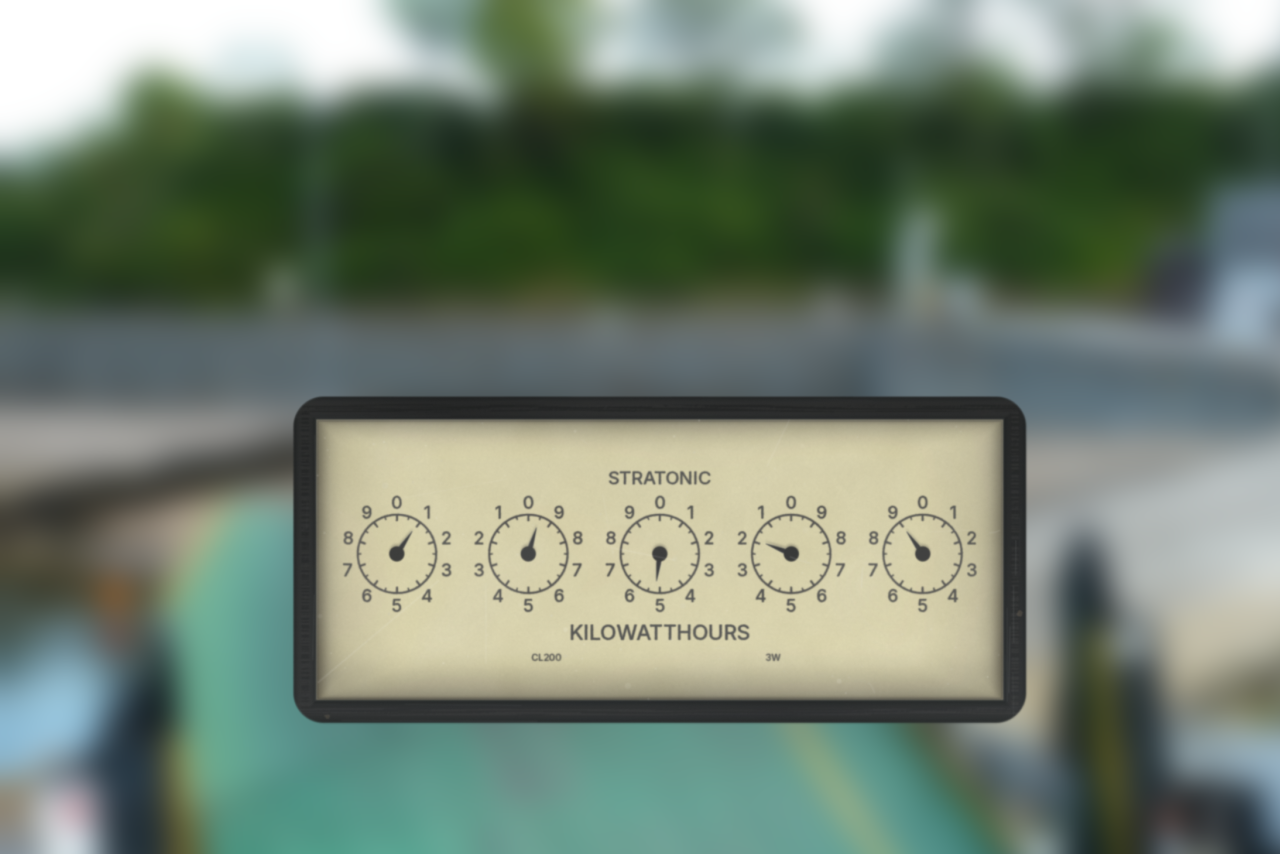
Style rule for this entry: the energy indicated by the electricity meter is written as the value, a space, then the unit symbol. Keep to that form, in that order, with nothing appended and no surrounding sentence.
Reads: 9519 kWh
